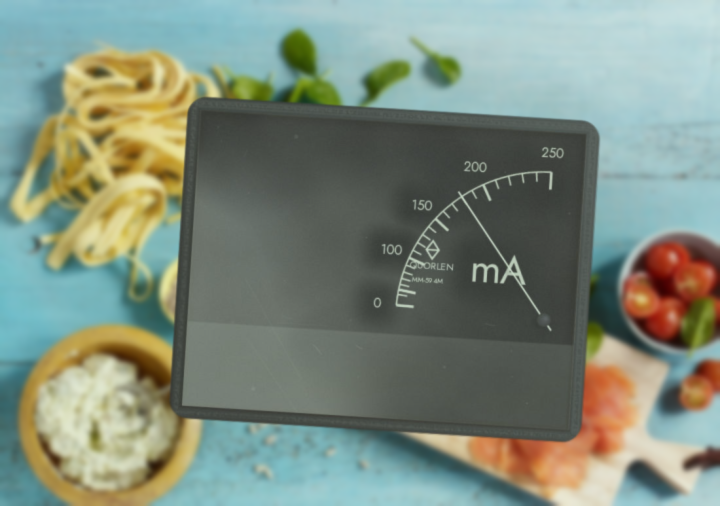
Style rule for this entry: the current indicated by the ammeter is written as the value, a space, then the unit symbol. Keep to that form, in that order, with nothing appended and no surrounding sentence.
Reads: 180 mA
